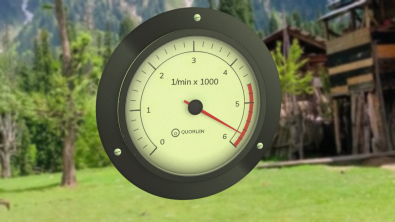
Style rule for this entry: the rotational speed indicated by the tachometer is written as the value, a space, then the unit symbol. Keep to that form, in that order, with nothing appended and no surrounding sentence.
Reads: 5700 rpm
